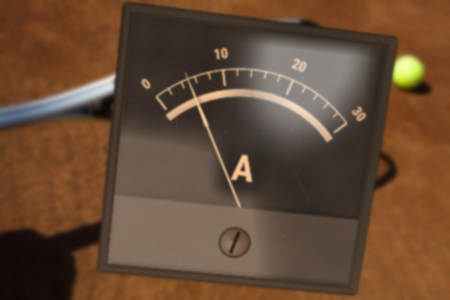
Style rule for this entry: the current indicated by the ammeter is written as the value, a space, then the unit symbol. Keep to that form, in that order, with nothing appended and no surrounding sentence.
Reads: 5 A
